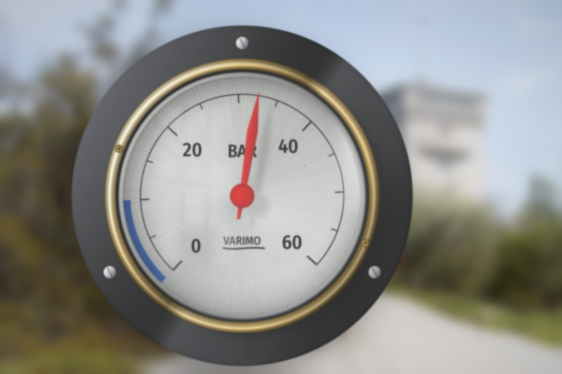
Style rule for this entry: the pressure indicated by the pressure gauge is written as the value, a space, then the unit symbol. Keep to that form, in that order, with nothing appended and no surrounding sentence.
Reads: 32.5 bar
